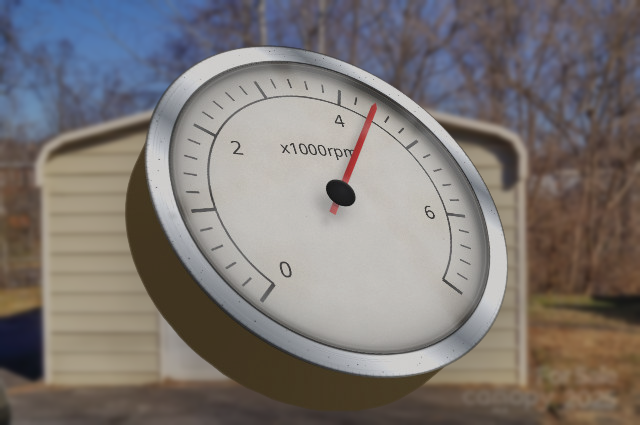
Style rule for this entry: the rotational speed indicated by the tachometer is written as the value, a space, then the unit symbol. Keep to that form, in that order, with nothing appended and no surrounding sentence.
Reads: 4400 rpm
